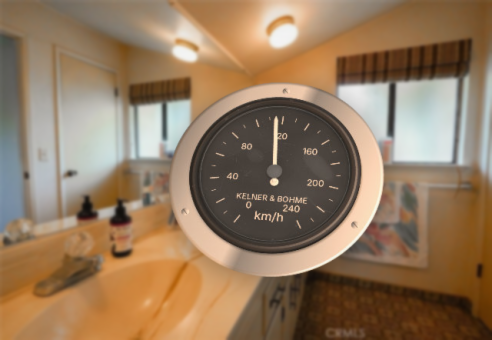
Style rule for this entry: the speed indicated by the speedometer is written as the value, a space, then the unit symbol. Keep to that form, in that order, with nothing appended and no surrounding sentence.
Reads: 115 km/h
